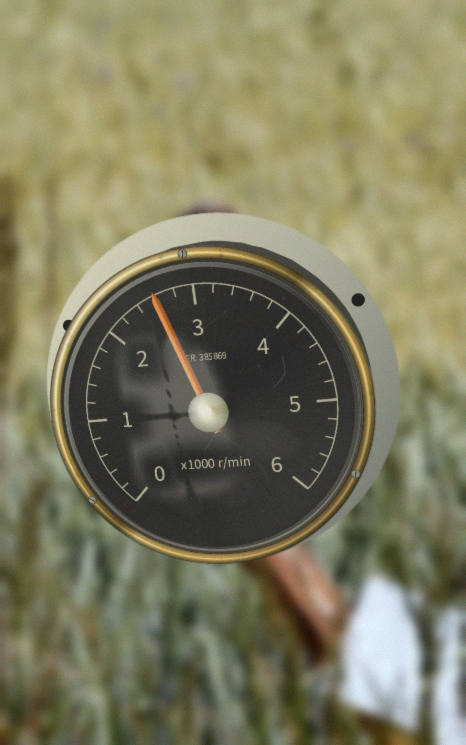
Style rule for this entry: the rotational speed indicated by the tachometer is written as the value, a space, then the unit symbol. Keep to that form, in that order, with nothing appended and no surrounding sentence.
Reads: 2600 rpm
